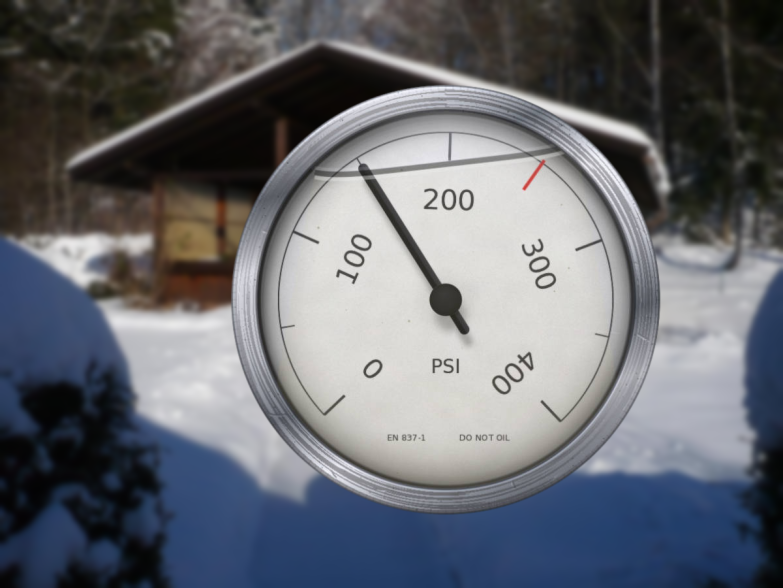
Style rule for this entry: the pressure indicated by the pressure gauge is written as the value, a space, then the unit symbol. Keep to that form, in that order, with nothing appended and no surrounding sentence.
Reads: 150 psi
